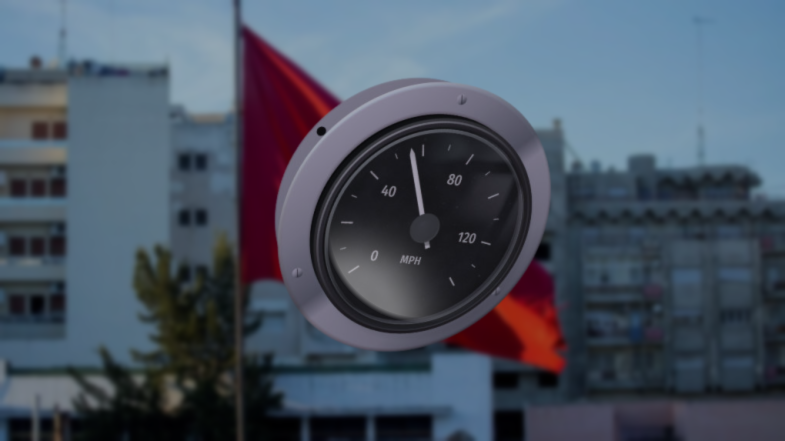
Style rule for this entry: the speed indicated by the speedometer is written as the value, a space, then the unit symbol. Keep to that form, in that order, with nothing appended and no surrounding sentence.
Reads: 55 mph
